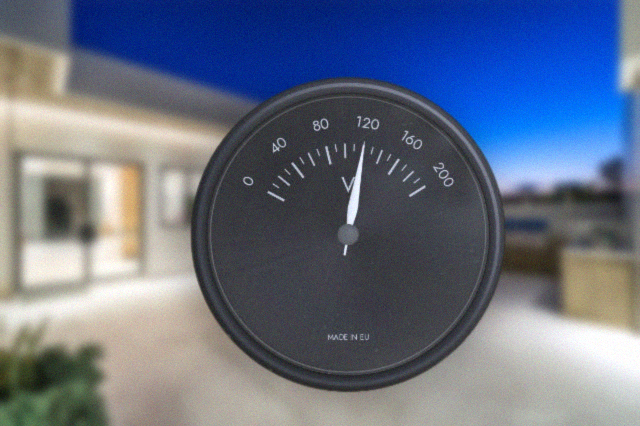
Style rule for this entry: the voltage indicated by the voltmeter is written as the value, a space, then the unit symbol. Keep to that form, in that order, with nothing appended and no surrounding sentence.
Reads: 120 V
